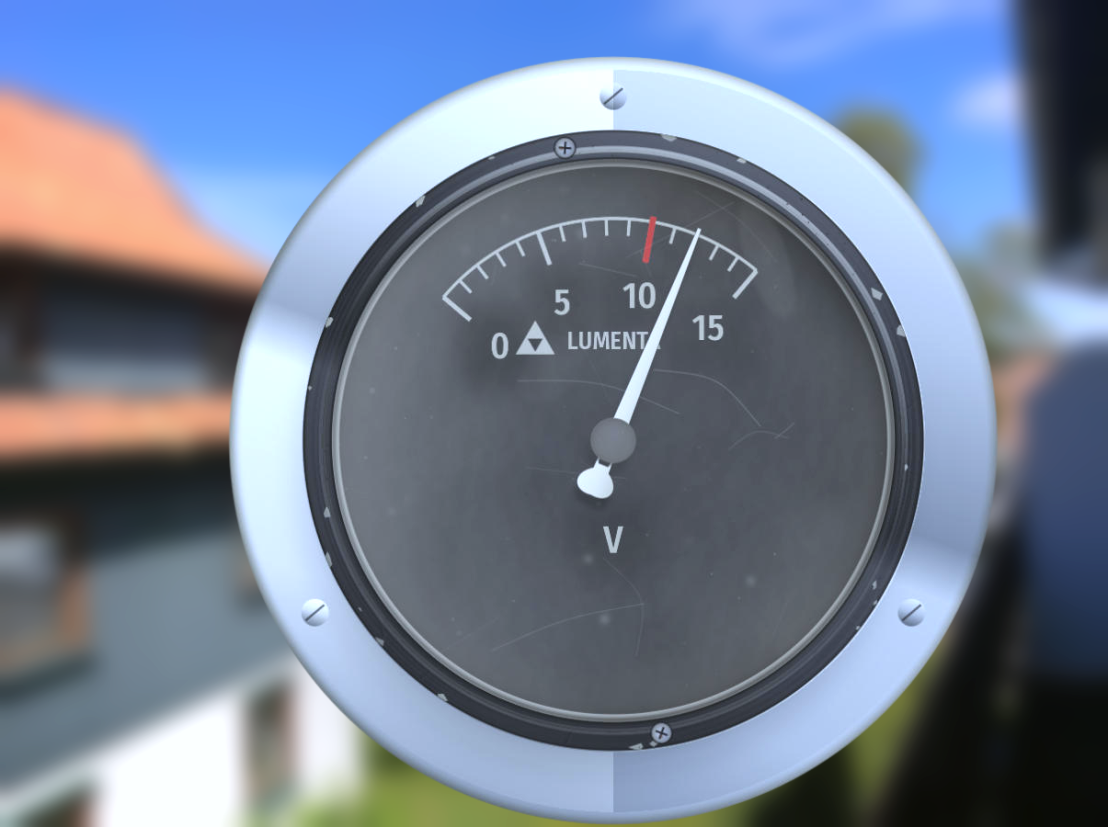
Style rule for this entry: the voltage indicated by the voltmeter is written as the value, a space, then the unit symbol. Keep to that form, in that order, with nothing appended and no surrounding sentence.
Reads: 12 V
